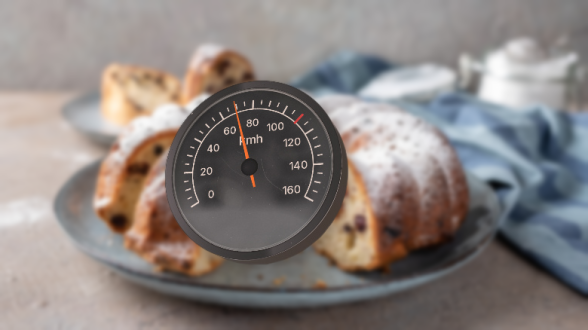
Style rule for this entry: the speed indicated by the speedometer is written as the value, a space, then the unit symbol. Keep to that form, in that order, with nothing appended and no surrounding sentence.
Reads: 70 km/h
